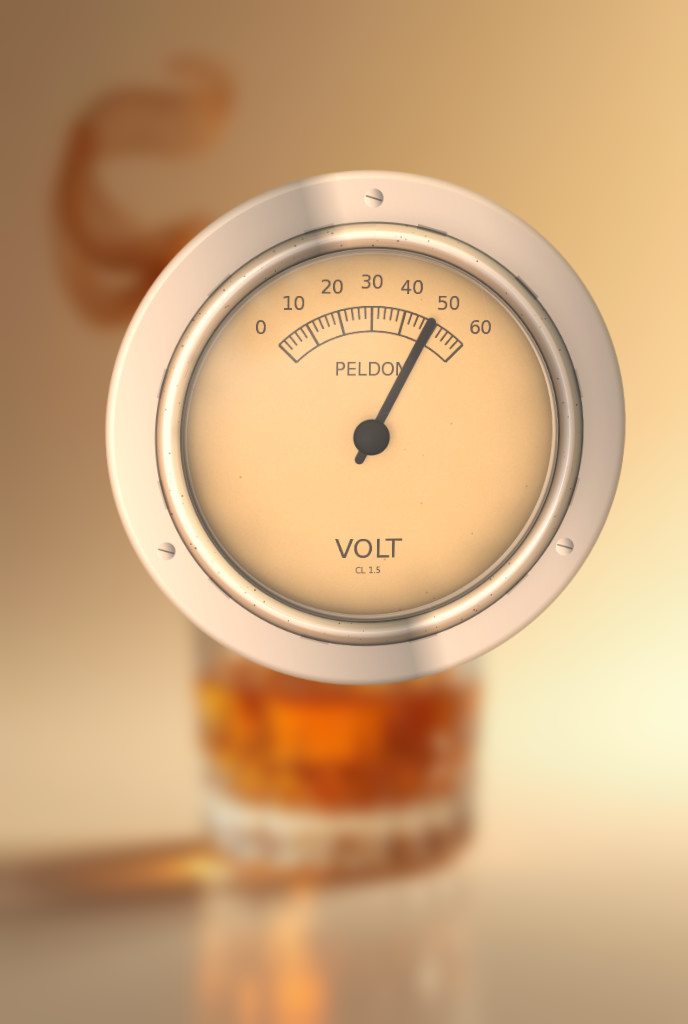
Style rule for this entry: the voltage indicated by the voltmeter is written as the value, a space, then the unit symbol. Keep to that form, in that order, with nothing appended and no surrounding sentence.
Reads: 48 V
